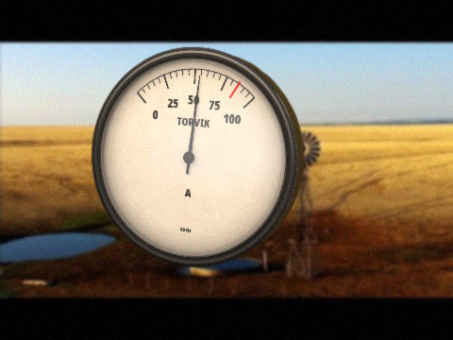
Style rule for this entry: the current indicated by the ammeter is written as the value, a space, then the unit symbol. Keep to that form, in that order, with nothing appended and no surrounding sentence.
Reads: 55 A
